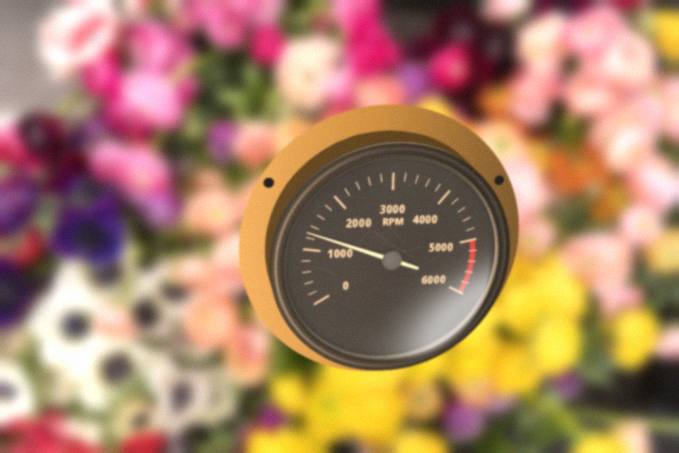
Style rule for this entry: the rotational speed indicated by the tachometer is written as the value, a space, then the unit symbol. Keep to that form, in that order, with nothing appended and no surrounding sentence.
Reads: 1300 rpm
